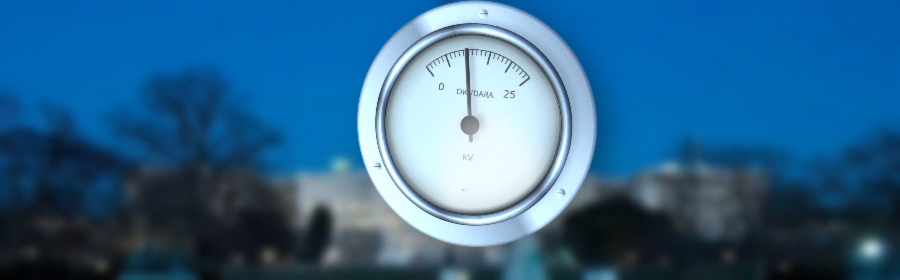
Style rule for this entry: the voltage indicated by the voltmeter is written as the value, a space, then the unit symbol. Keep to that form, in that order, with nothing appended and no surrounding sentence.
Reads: 10 kV
